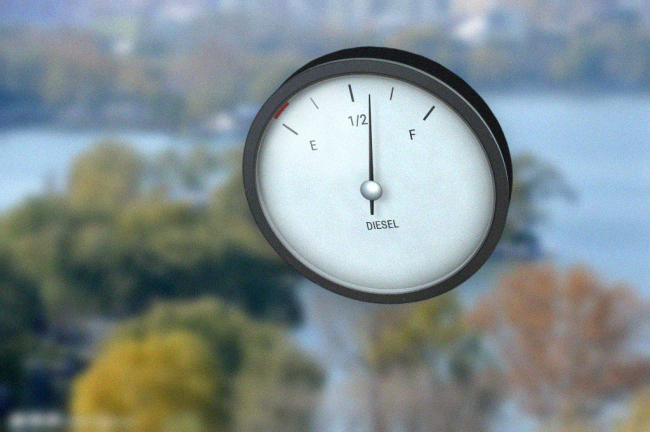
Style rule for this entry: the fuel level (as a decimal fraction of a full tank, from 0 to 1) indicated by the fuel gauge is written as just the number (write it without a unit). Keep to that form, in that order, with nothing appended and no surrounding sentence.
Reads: 0.625
